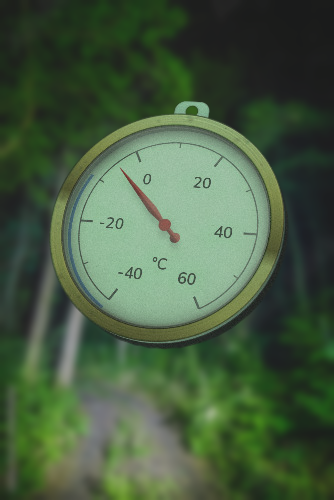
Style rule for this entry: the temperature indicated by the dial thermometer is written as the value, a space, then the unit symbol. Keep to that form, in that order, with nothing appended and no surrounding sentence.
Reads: -5 °C
